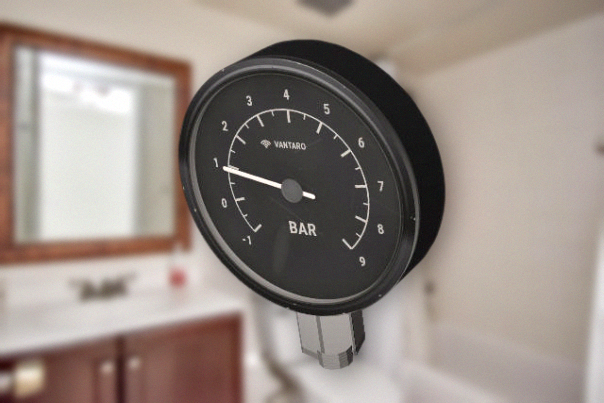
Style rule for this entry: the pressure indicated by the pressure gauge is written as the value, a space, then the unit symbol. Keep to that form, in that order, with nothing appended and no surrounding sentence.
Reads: 1 bar
